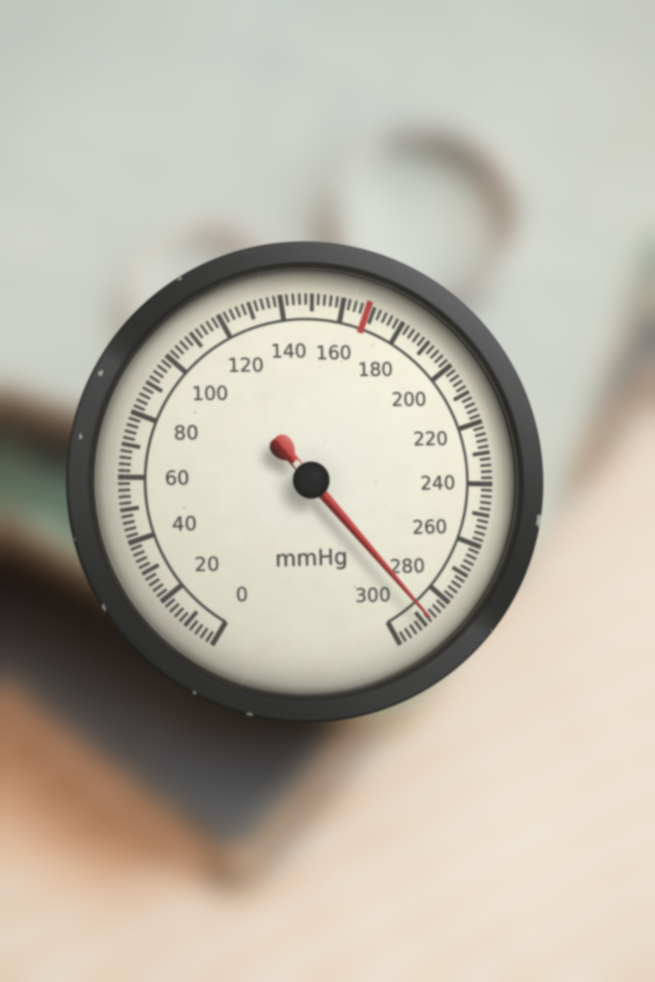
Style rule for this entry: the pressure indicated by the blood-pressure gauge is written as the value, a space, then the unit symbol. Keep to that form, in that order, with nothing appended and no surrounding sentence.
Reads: 288 mmHg
